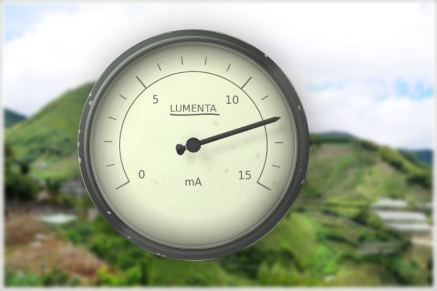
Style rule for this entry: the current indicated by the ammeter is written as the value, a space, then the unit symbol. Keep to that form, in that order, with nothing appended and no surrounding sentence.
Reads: 12 mA
